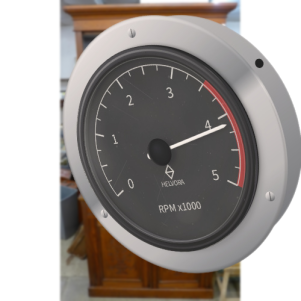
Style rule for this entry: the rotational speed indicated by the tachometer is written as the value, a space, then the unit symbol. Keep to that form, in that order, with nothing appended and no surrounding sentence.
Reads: 4125 rpm
